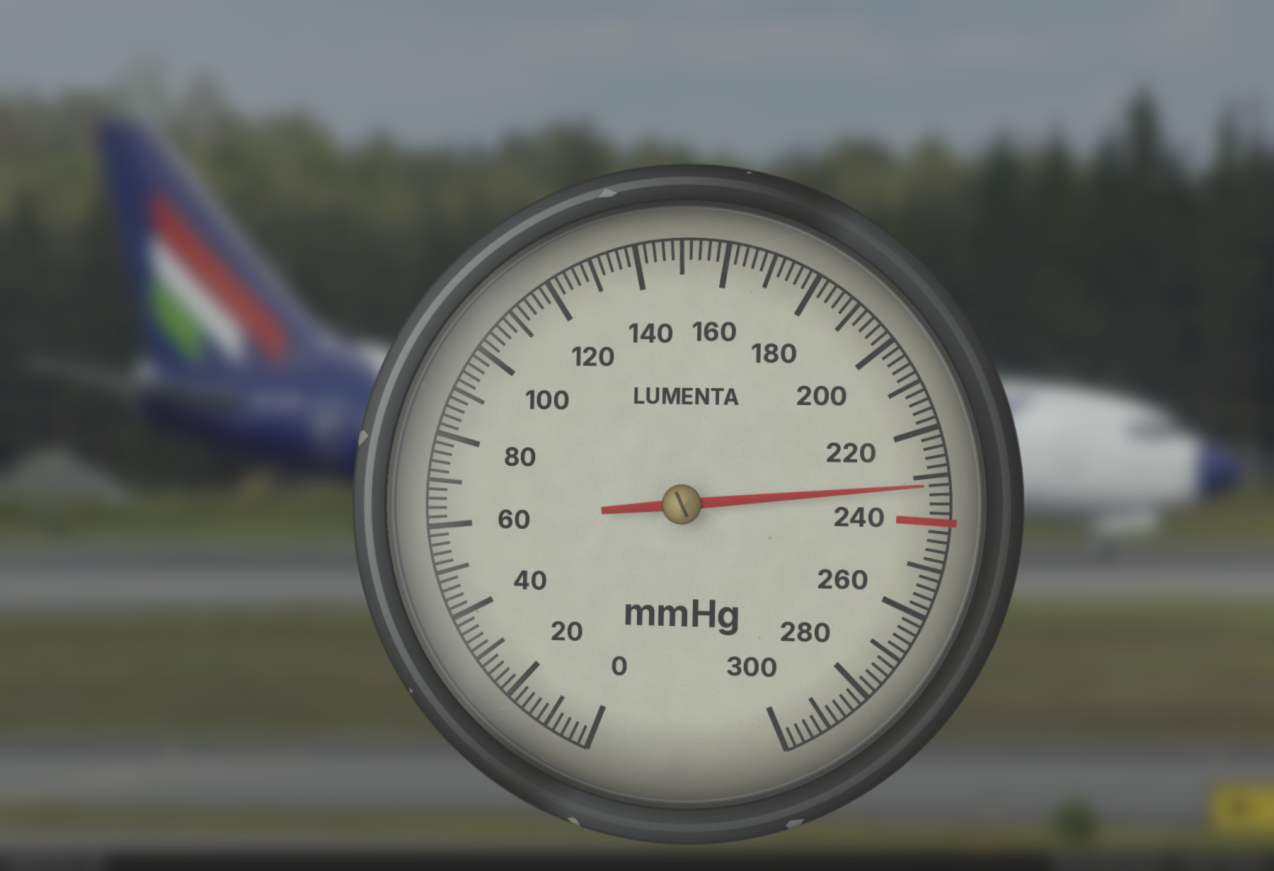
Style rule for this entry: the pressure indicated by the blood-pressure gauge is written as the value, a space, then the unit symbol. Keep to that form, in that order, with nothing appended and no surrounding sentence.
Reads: 232 mmHg
